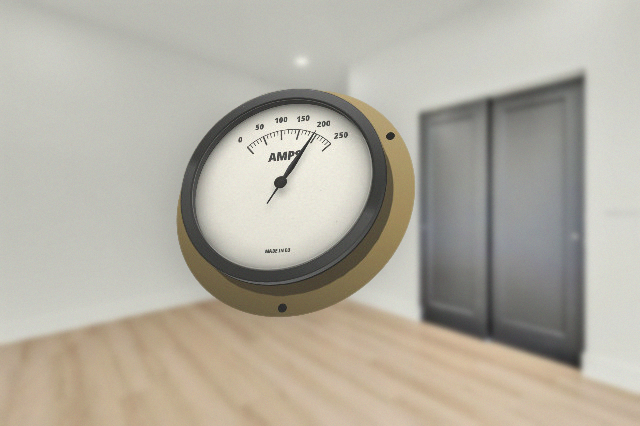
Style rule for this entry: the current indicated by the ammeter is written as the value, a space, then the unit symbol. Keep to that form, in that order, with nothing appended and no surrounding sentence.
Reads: 200 A
